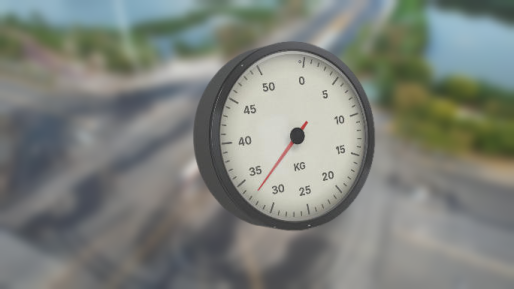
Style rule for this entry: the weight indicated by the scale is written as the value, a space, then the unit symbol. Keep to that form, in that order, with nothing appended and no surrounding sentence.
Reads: 33 kg
